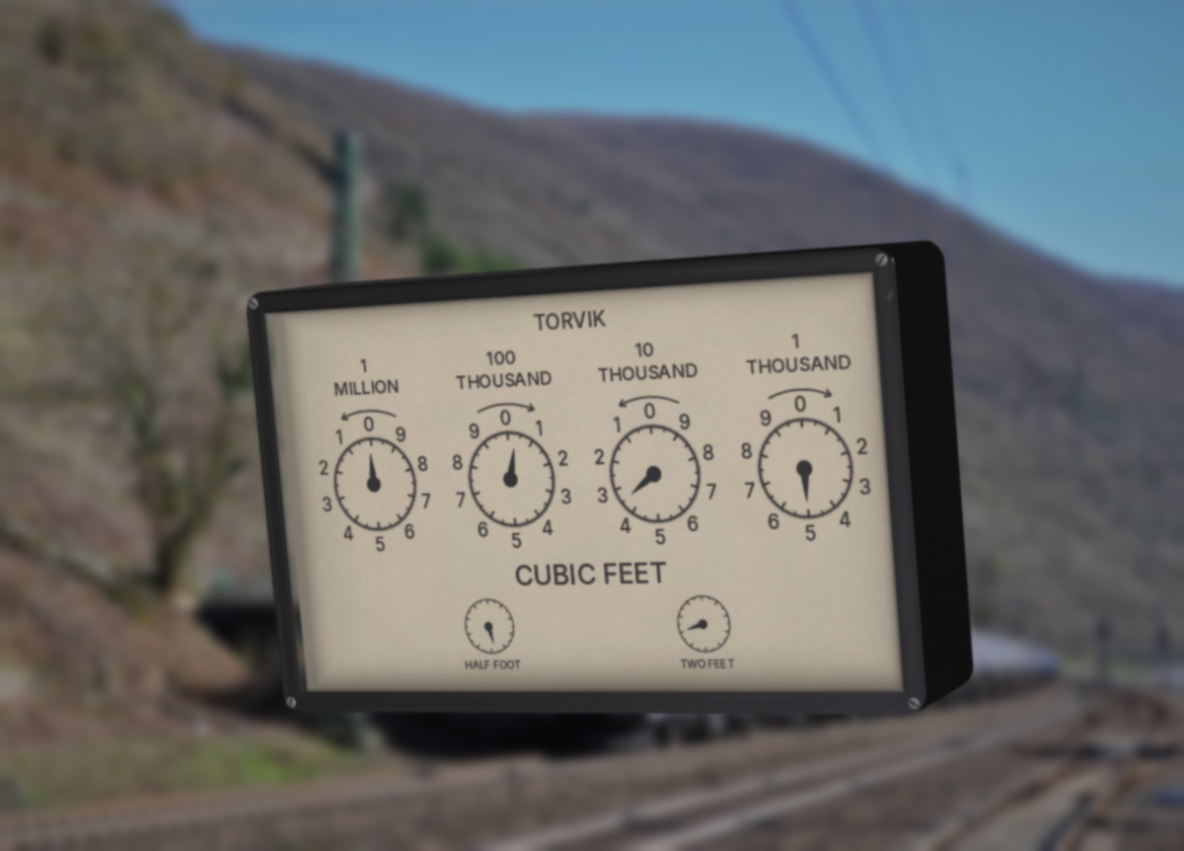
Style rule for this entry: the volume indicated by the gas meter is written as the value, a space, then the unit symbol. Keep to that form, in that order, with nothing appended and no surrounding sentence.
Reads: 3500 ft³
